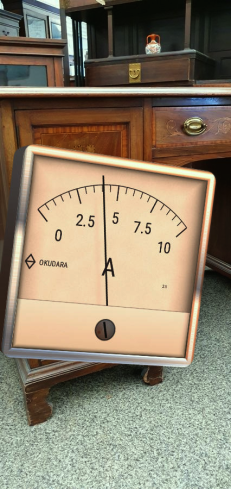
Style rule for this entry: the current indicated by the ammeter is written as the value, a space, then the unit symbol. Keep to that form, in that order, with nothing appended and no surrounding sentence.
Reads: 4 A
